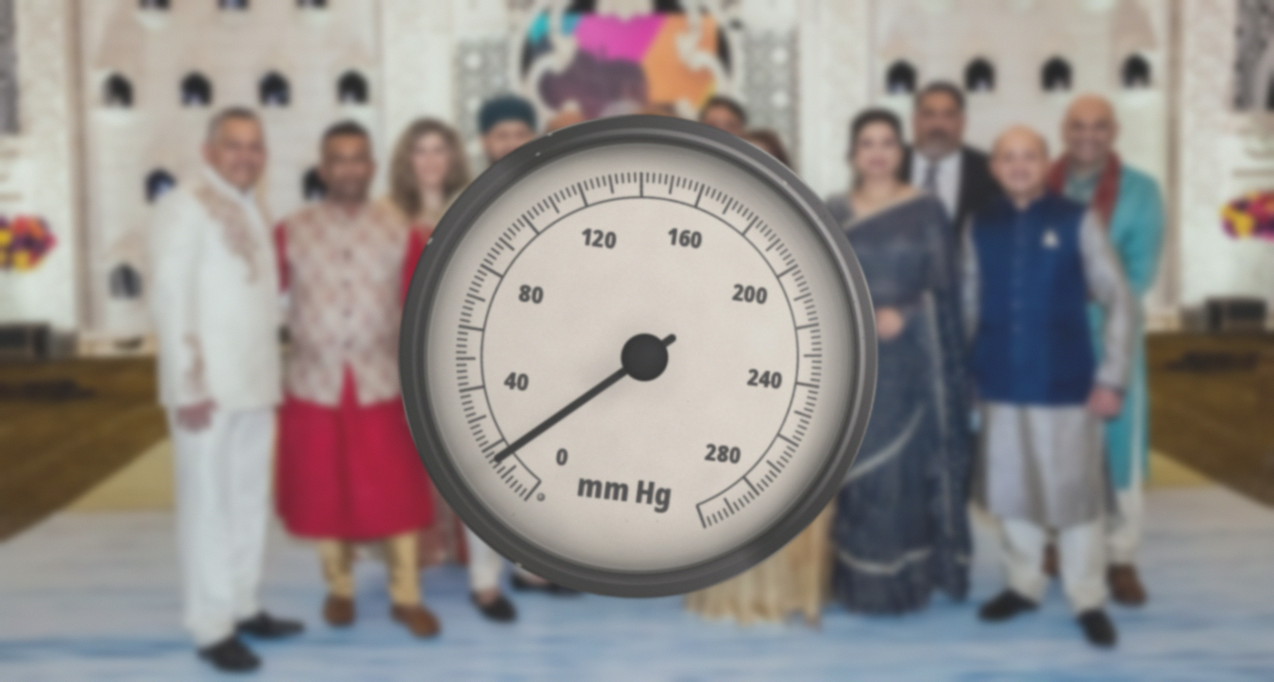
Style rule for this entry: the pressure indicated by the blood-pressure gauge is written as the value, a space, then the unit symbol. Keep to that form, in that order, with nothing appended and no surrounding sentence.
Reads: 16 mmHg
